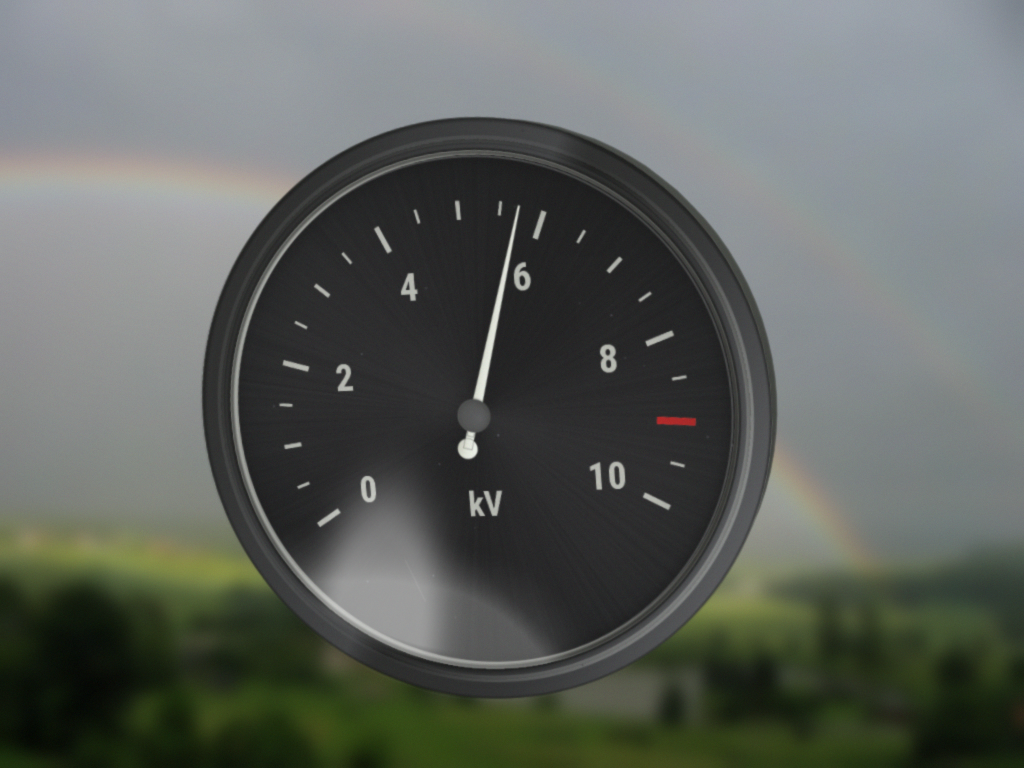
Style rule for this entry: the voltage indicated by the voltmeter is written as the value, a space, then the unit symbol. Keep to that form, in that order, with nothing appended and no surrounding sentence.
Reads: 5.75 kV
